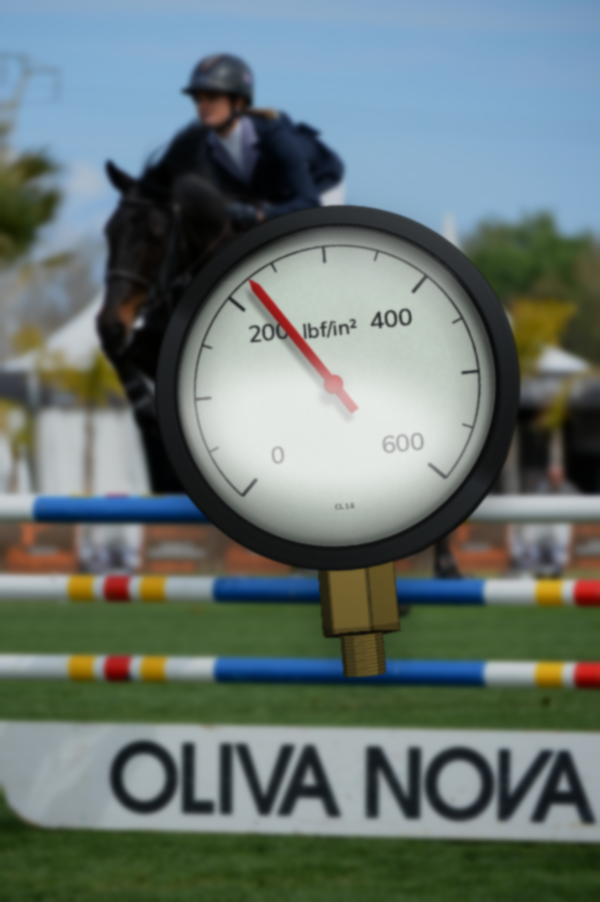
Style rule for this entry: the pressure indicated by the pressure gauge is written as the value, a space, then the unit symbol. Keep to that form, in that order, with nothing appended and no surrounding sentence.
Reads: 225 psi
